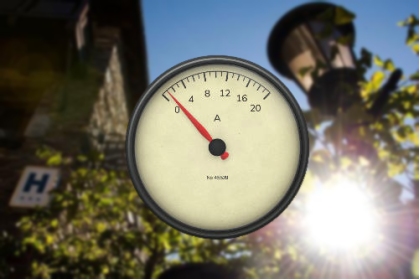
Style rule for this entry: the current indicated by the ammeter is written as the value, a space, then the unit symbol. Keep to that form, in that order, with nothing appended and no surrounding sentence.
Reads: 1 A
